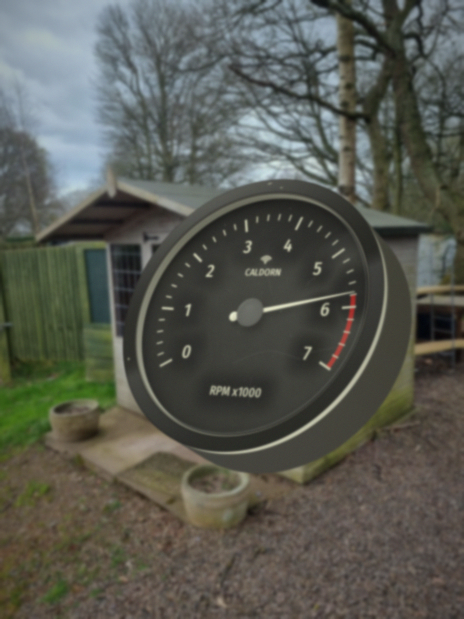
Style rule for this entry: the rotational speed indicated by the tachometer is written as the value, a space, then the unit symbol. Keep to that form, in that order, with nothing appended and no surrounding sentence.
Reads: 5800 rpm
